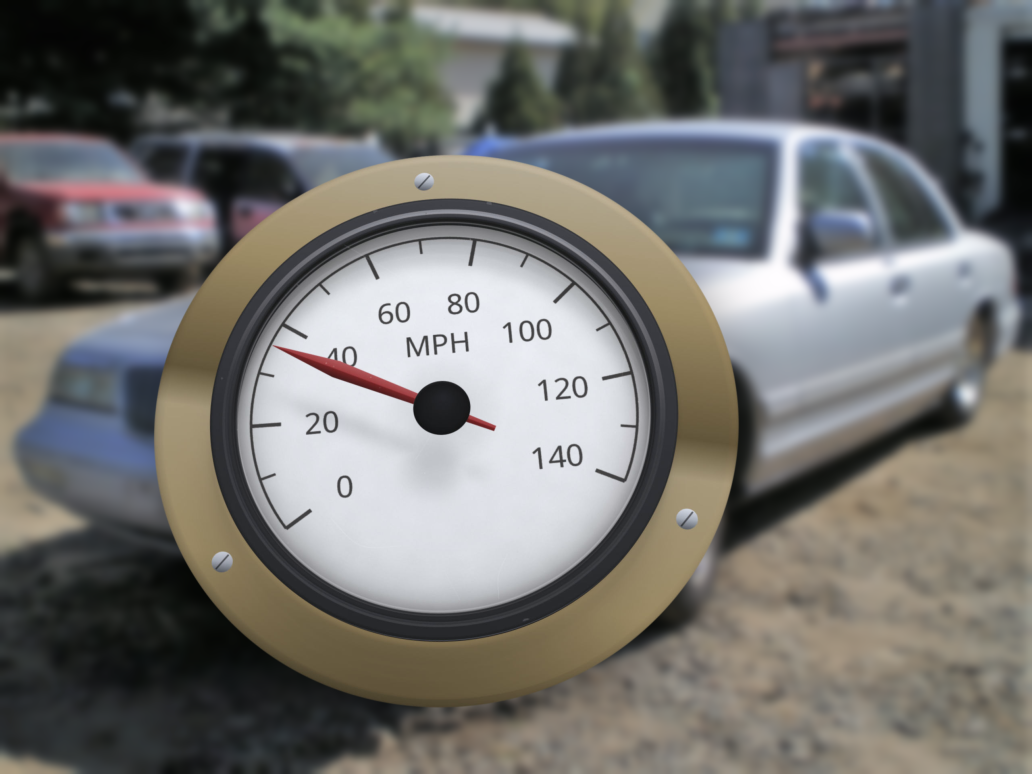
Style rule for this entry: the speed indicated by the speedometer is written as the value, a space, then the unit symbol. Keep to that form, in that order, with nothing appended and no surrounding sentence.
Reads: 35 mph
